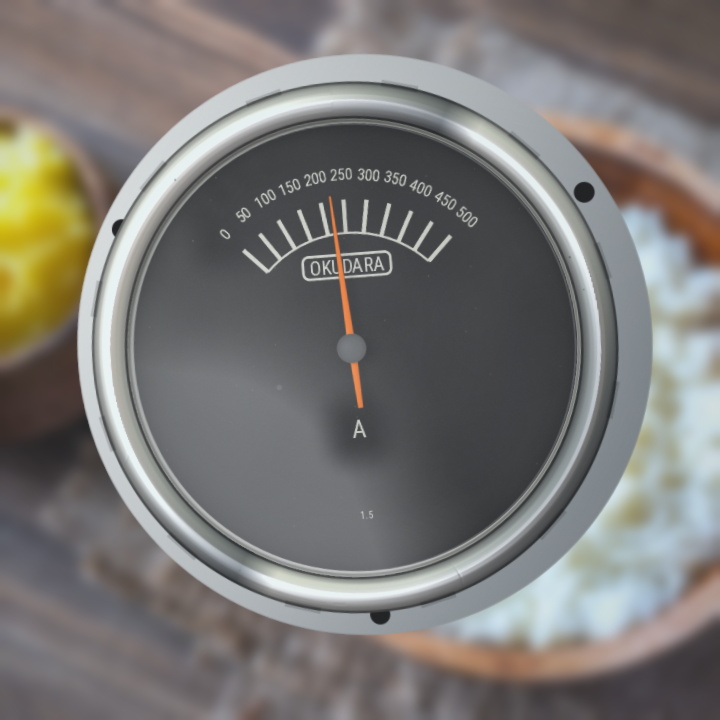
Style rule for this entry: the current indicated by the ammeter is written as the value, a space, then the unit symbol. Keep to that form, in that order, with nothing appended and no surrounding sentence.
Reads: 225 A
